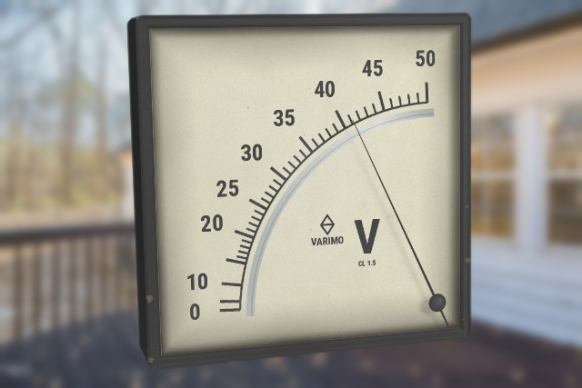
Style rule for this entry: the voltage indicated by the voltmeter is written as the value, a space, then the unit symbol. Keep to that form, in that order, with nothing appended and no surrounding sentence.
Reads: 41 V
